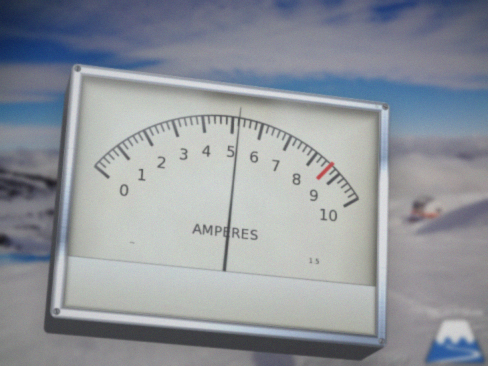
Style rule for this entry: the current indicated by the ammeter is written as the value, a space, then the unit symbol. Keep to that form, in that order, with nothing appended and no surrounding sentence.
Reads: 5.2 A
